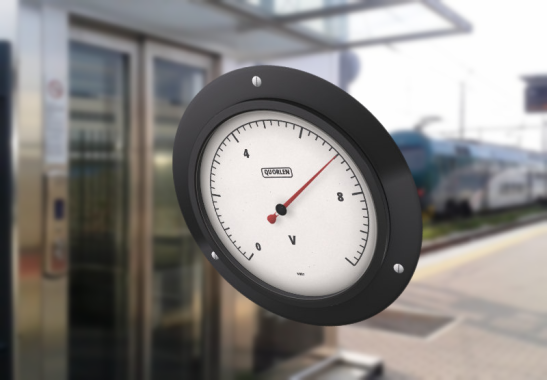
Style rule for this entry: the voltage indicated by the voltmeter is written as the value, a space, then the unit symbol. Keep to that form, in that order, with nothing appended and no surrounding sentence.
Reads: 7 V
